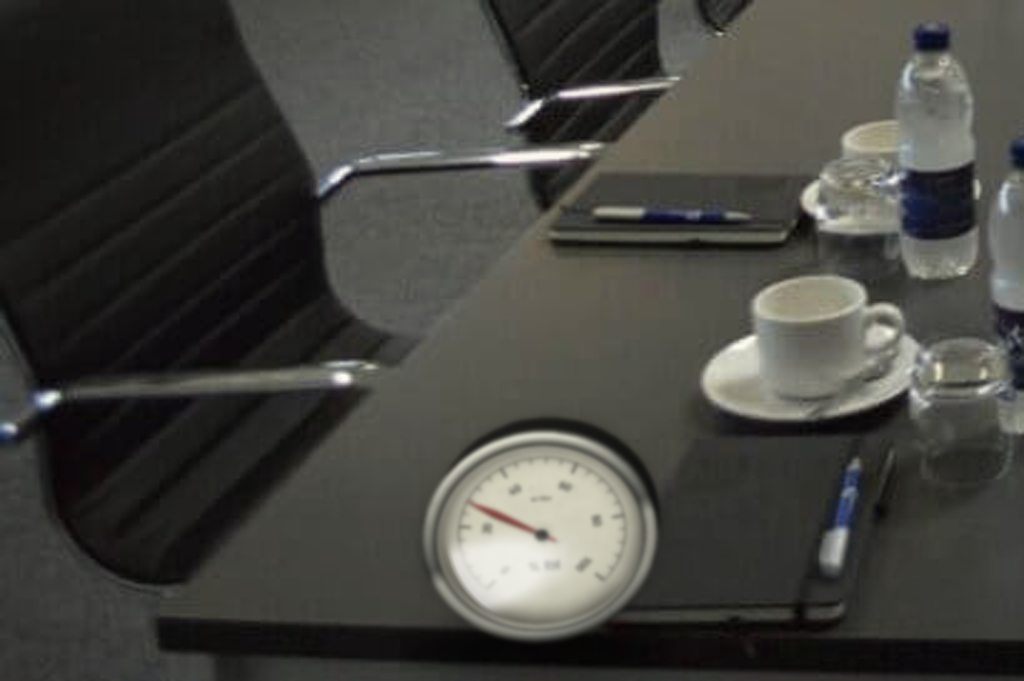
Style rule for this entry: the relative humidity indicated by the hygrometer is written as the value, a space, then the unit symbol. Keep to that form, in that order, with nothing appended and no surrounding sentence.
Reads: 28 %
